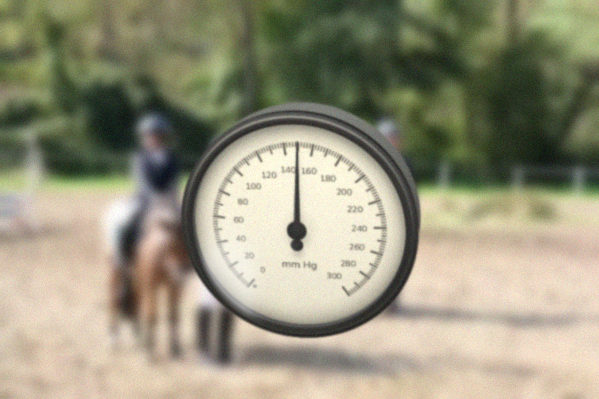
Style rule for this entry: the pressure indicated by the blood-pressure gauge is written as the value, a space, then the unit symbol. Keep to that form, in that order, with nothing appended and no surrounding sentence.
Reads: 150 mmHg
